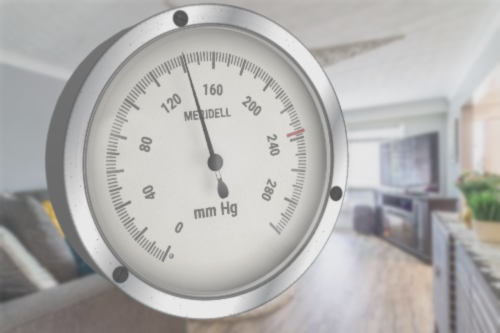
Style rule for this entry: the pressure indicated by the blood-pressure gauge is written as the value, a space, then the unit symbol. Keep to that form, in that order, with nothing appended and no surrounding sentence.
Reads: 140 mmHg
